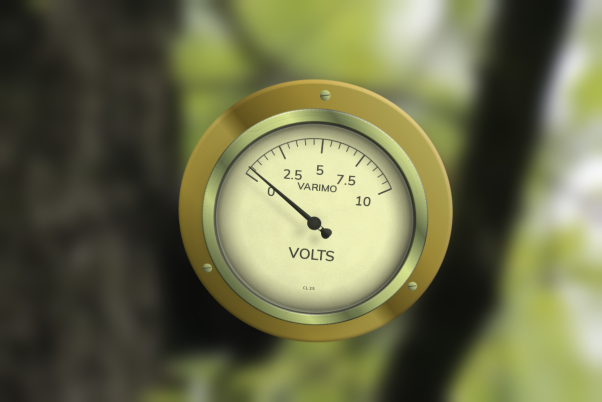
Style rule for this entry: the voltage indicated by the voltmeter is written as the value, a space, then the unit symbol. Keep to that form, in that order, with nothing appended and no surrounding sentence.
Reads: 0.5 V
